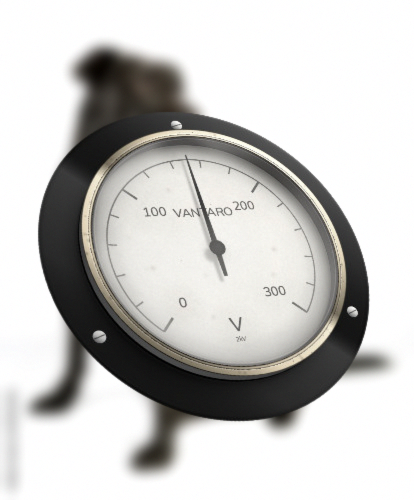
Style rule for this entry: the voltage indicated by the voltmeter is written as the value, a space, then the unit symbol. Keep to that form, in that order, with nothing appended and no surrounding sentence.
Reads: 150 V
